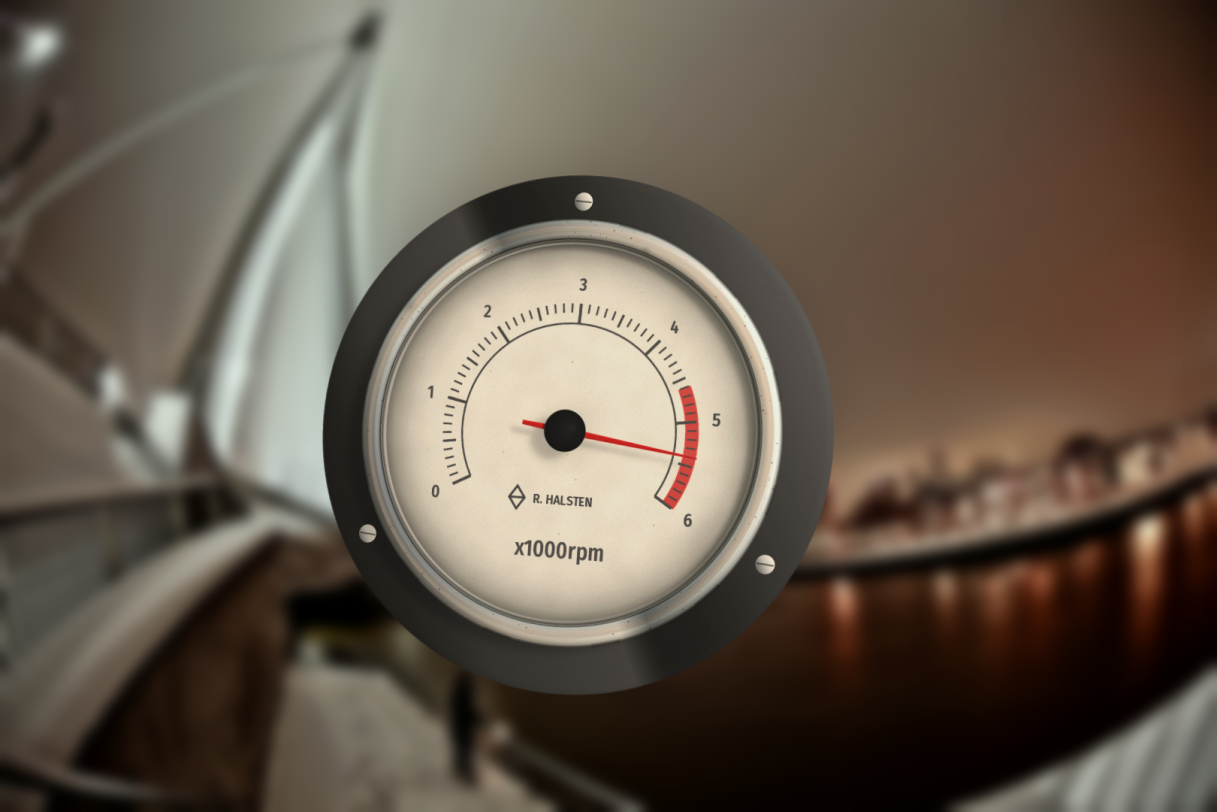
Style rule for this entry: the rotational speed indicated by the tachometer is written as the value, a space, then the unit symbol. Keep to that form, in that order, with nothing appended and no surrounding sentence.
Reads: 5400 rpm
